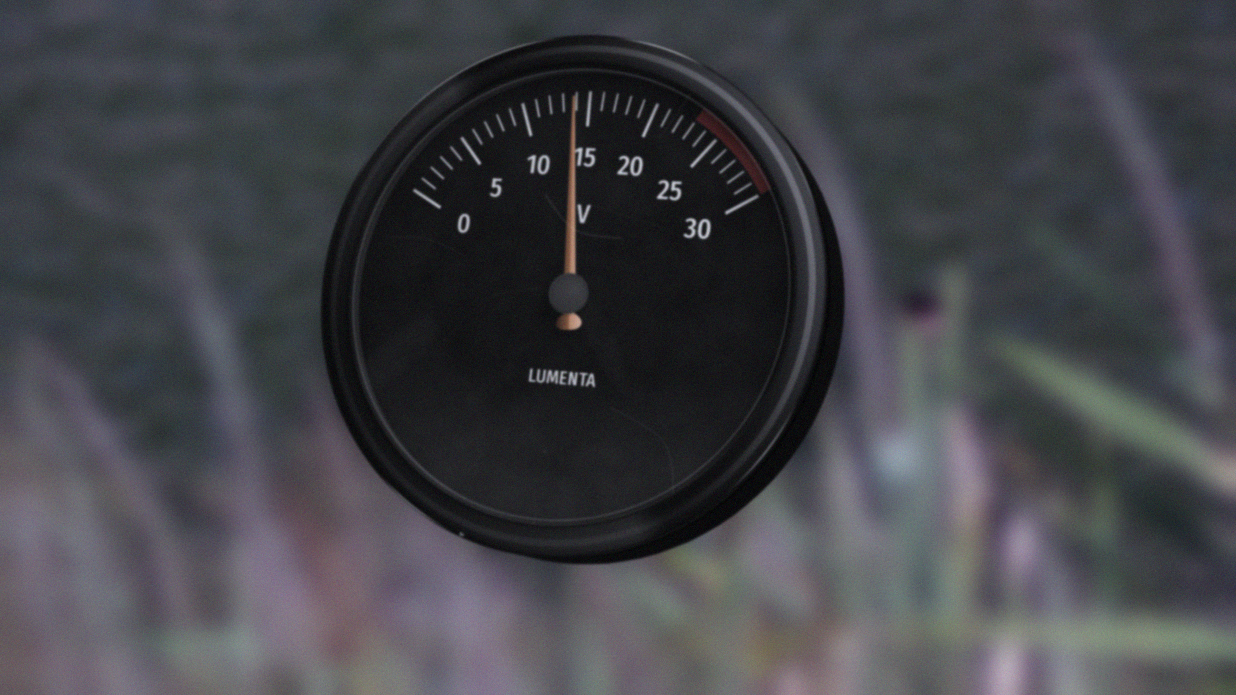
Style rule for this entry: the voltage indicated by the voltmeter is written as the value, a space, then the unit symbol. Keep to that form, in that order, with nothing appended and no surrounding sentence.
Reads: 14 V
